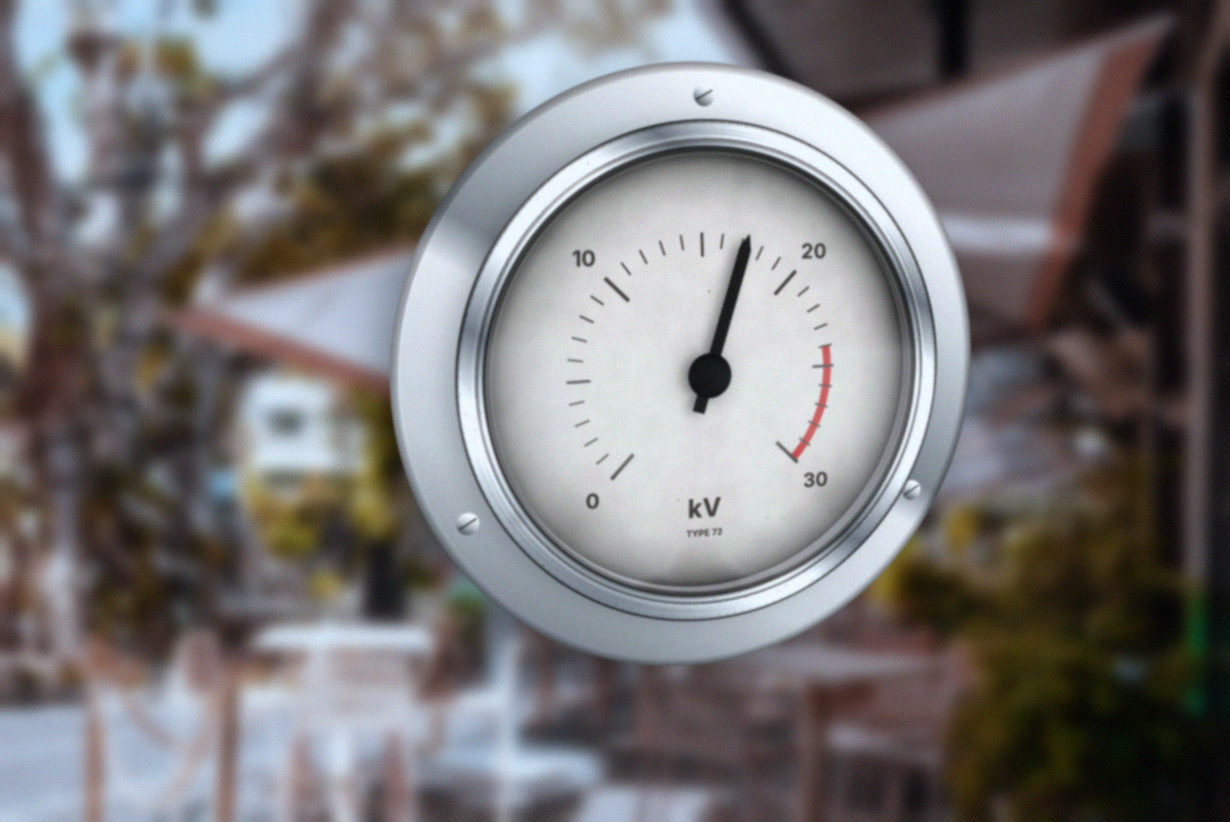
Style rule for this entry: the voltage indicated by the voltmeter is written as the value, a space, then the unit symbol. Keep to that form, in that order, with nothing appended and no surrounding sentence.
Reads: 17 kV
